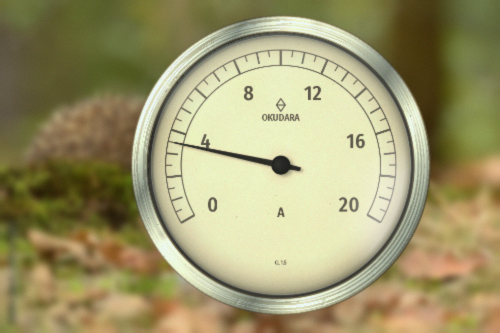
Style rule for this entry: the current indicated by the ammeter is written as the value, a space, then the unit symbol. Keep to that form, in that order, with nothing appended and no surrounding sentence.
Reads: 3.5 A
